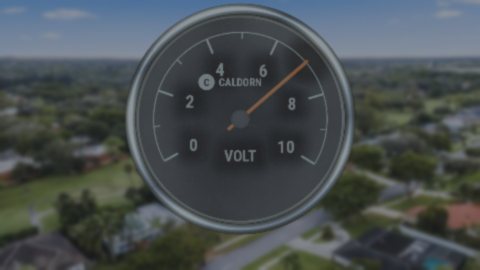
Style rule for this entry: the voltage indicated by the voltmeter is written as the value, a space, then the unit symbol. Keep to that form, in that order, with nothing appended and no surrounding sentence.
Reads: 7 V
